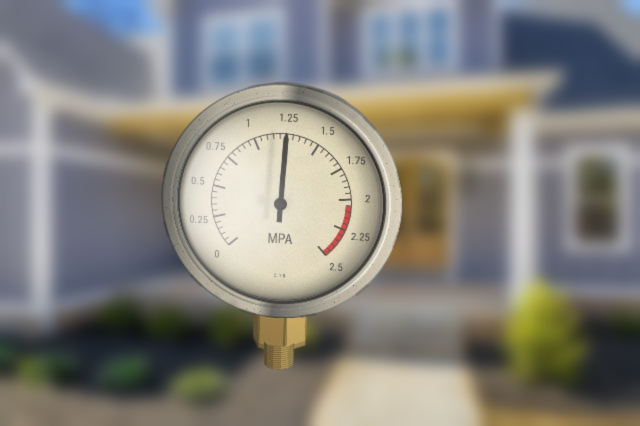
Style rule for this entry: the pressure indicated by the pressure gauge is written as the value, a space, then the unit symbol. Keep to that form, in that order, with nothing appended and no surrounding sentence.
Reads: 1.25 MPa
